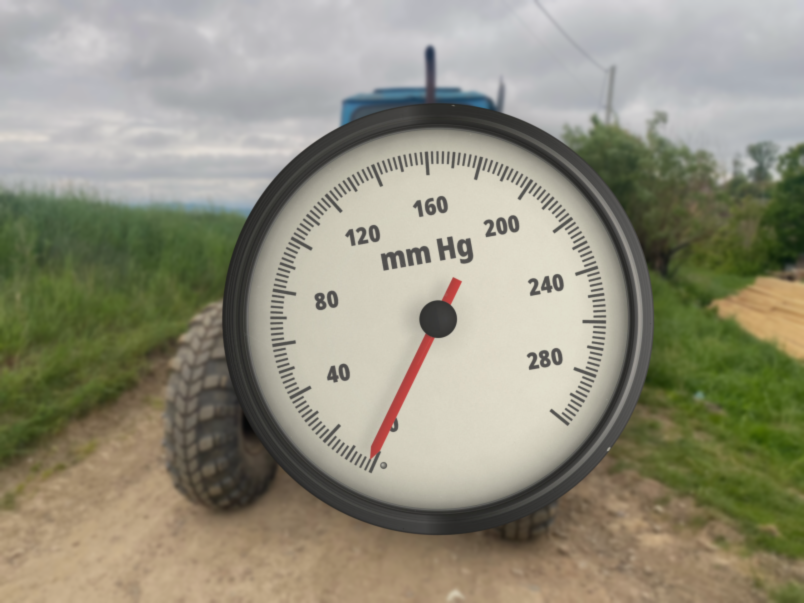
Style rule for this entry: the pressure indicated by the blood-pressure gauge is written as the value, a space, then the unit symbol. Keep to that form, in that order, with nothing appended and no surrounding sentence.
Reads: 2 mmHg
